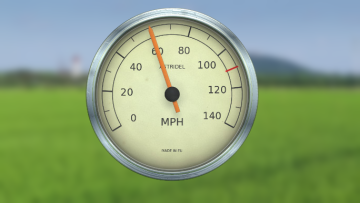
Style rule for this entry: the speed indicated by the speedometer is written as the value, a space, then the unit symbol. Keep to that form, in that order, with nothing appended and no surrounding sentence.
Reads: 60 mph
